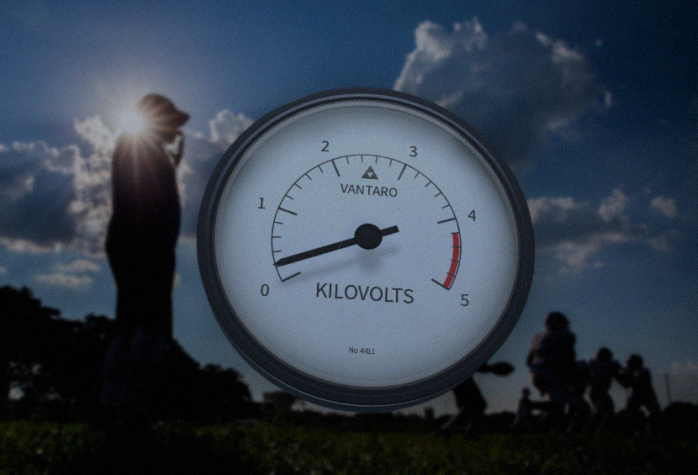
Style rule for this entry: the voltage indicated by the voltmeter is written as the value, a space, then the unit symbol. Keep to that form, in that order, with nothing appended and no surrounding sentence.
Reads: 0.2 kV
